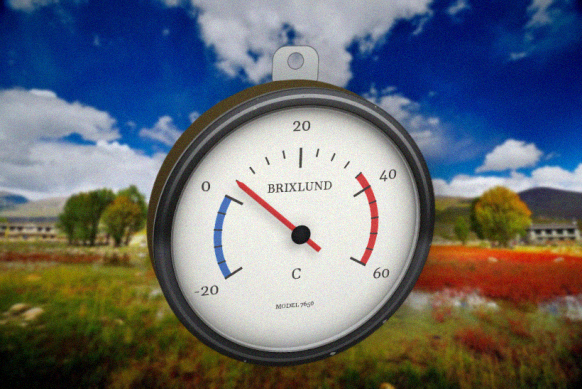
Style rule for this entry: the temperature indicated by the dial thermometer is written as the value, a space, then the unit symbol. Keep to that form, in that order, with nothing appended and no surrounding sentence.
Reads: 4 °C
